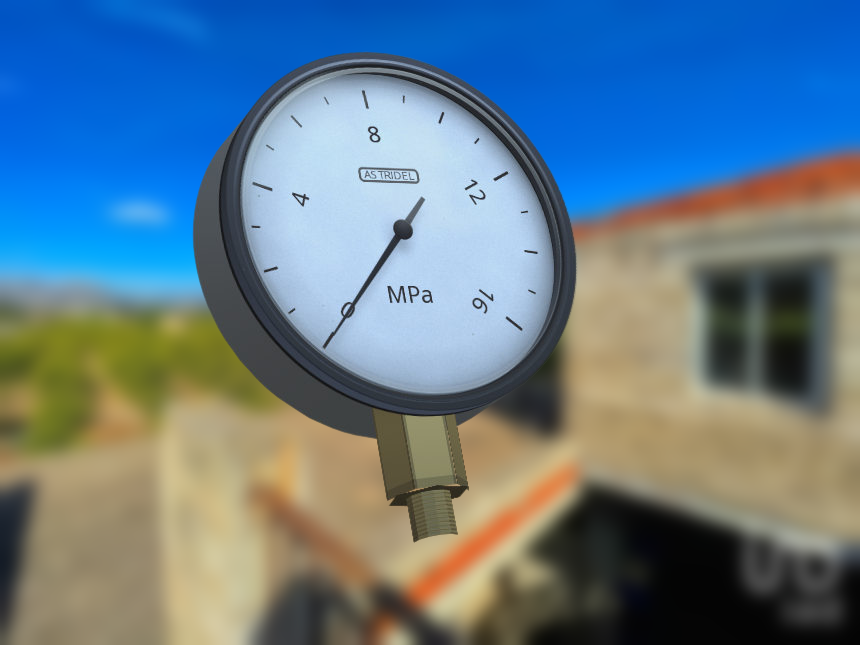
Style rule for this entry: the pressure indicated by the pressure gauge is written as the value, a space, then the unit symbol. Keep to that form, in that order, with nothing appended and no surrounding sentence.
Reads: 0 MPa
